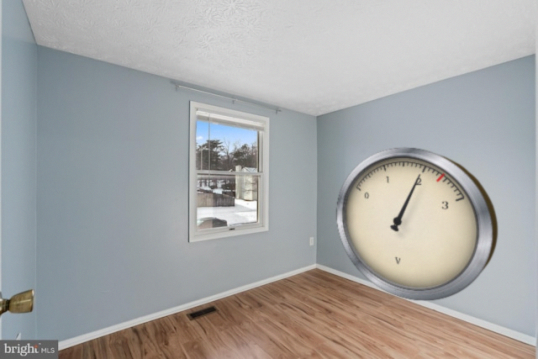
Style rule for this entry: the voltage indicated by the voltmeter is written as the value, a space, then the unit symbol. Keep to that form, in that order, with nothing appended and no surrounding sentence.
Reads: 2 V
